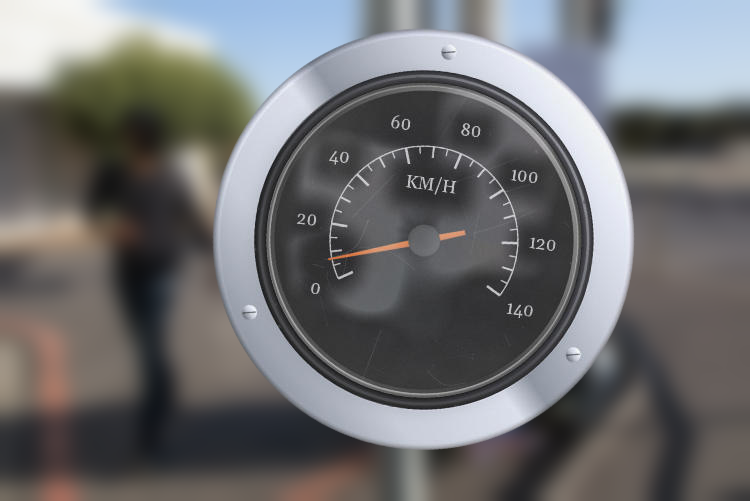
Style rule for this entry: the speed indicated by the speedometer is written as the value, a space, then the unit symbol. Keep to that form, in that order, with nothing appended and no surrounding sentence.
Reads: 7.5 km/h
